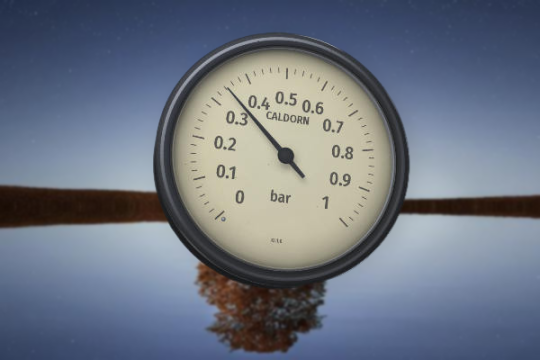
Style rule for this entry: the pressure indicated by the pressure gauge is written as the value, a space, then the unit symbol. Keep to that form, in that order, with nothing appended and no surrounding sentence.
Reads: 0.34 bar
